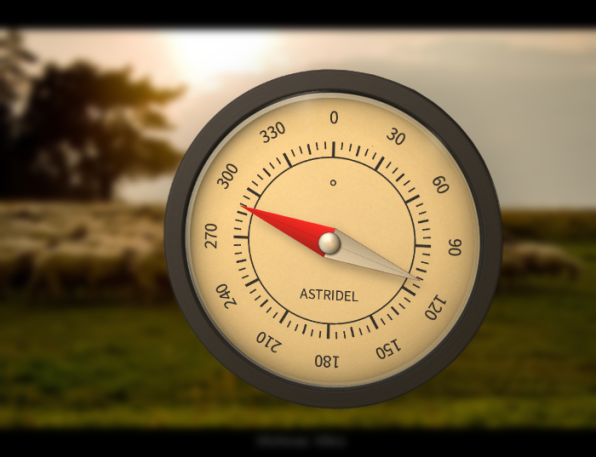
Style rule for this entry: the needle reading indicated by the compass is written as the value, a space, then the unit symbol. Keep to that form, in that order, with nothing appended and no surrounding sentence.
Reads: 290 °
